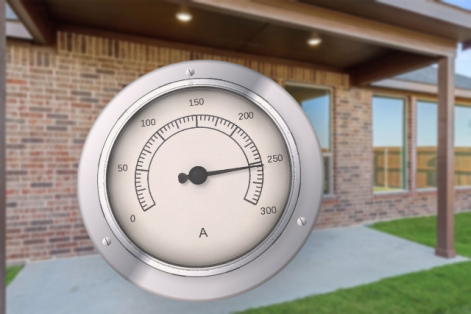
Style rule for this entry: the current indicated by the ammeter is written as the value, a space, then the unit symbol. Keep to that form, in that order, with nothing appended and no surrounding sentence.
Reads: 255 A
